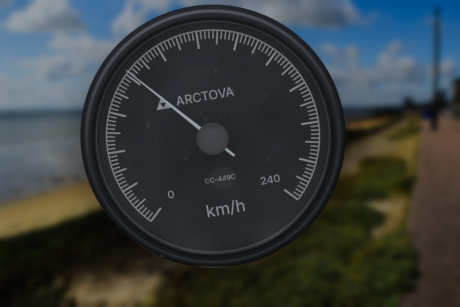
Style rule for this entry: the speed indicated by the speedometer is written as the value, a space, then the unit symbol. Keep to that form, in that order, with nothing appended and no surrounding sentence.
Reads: 82 km/h
